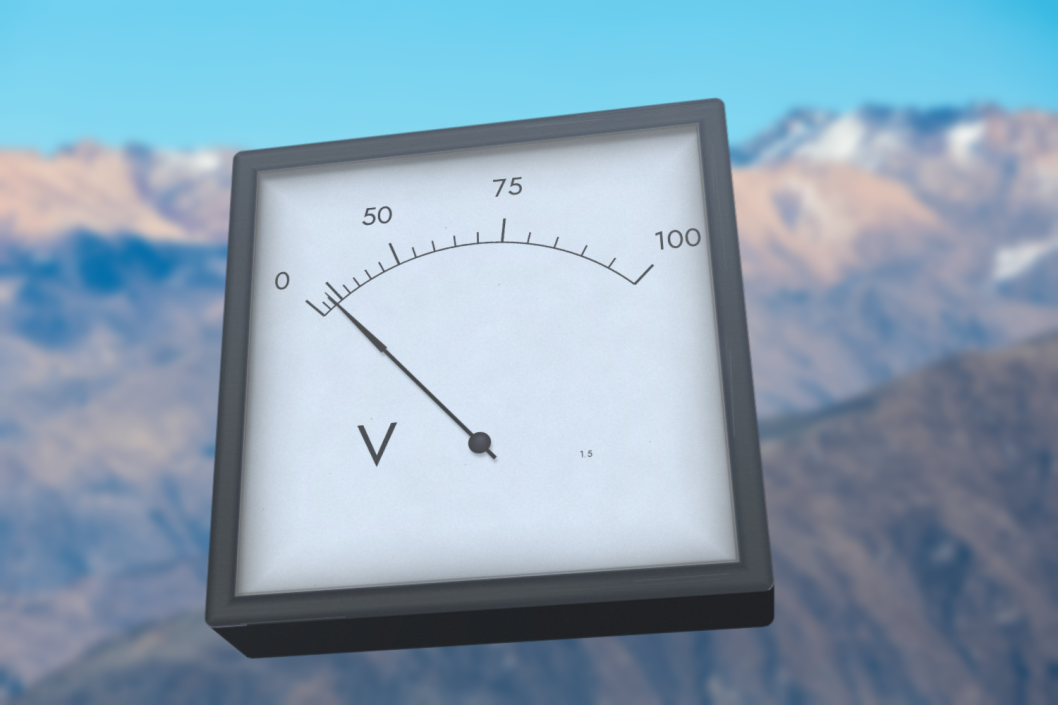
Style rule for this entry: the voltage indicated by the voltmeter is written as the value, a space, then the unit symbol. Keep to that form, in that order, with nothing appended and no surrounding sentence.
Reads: 20 V
